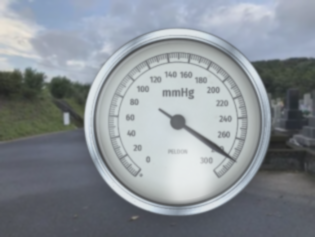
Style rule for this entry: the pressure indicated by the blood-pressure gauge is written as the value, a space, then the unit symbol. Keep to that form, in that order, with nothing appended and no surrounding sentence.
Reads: 280 mmHg
